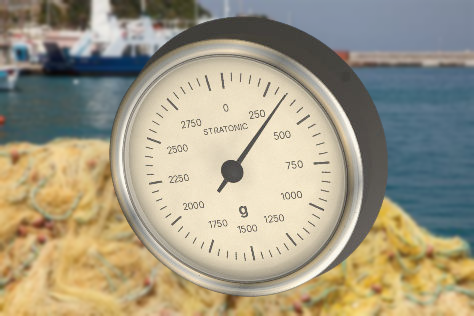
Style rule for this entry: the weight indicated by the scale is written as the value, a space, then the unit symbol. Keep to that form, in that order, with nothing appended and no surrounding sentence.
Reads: 350 g
